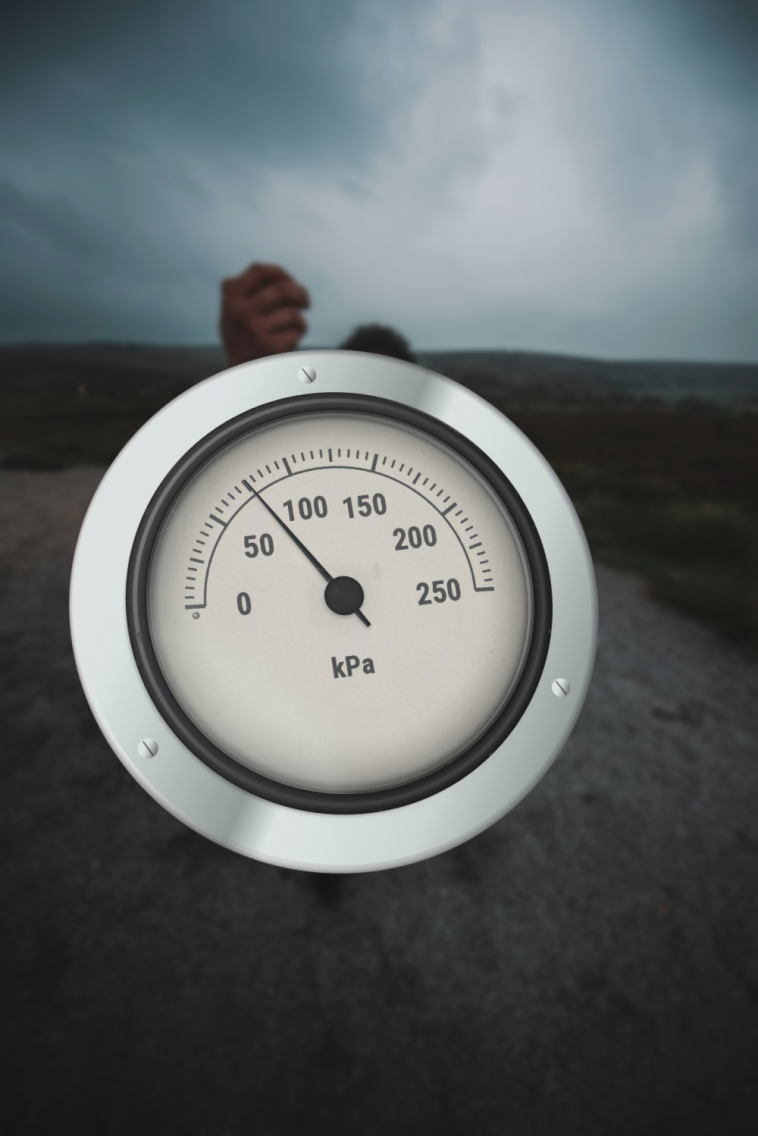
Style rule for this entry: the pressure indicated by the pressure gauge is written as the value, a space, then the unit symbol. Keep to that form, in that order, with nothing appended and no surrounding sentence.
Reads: 75 kPa
